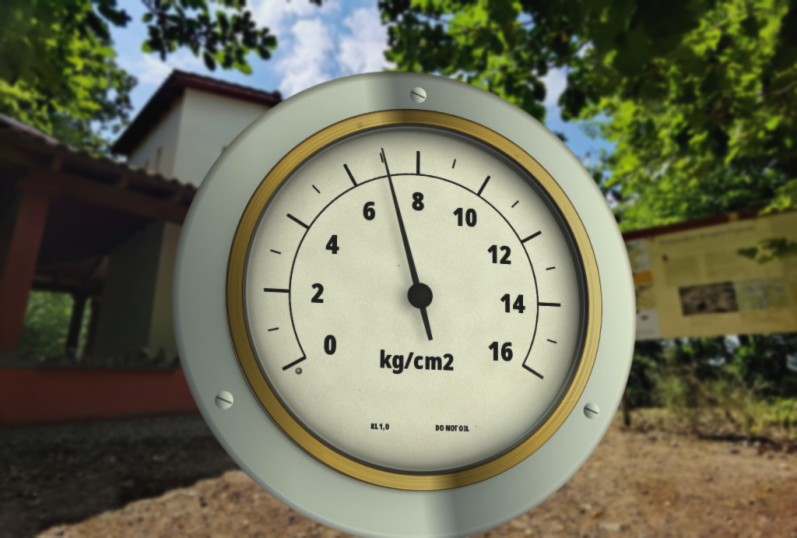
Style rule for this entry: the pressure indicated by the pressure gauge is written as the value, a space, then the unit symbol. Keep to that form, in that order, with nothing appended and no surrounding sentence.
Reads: 7 kg/cm²
